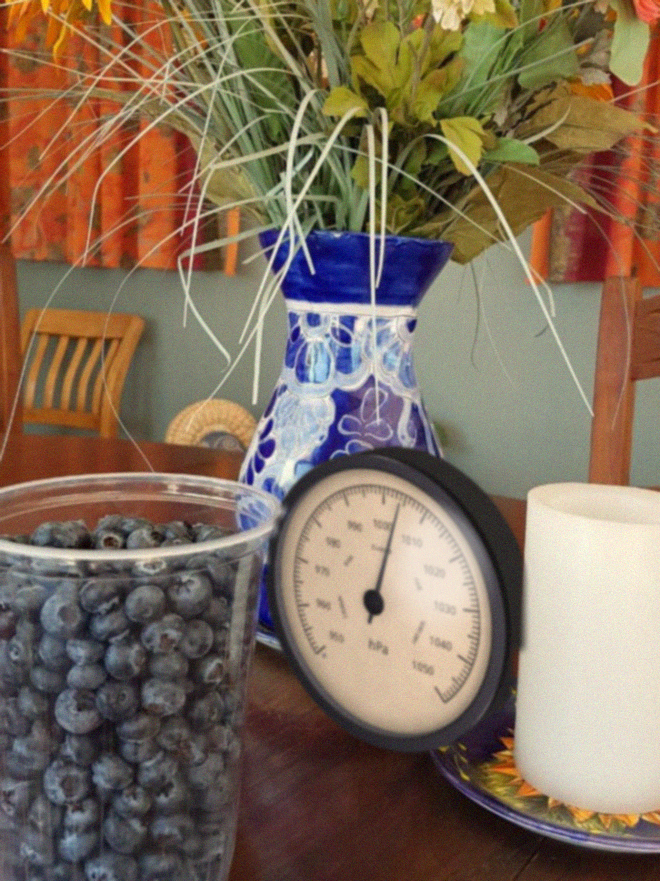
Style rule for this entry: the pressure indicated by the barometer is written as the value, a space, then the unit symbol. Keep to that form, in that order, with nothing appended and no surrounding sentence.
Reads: 1005 hPa
